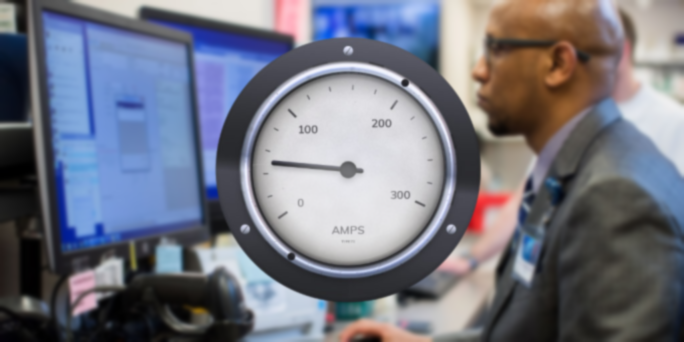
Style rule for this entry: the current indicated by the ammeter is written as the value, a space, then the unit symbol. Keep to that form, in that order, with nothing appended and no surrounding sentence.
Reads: 50 A
